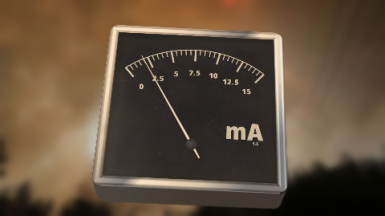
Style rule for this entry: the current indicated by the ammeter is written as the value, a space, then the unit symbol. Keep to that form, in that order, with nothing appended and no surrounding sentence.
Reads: 2 mA
